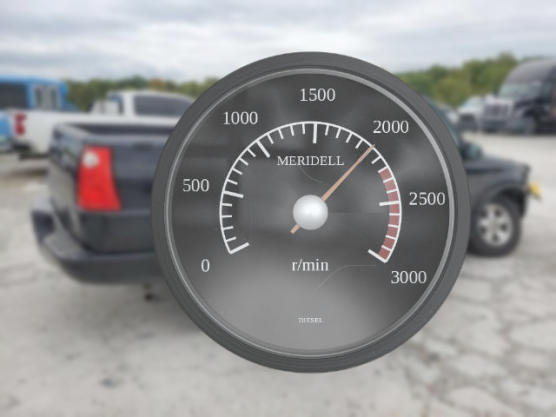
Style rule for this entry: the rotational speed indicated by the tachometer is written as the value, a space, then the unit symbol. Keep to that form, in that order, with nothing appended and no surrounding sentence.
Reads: 2000 rpm
